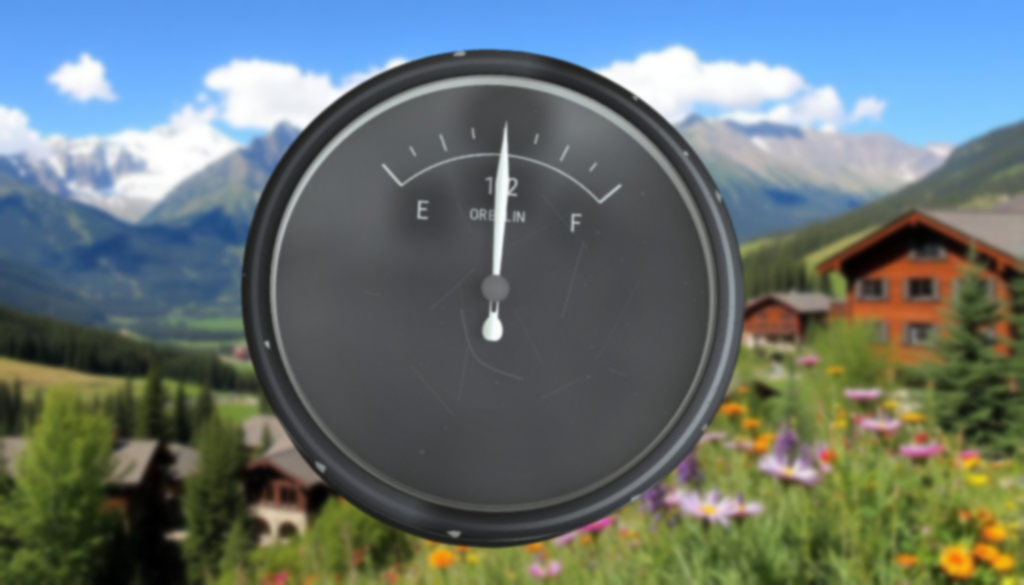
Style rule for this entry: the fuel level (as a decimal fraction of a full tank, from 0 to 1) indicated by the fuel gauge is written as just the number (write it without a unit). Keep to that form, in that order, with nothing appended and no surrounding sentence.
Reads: 0.5
